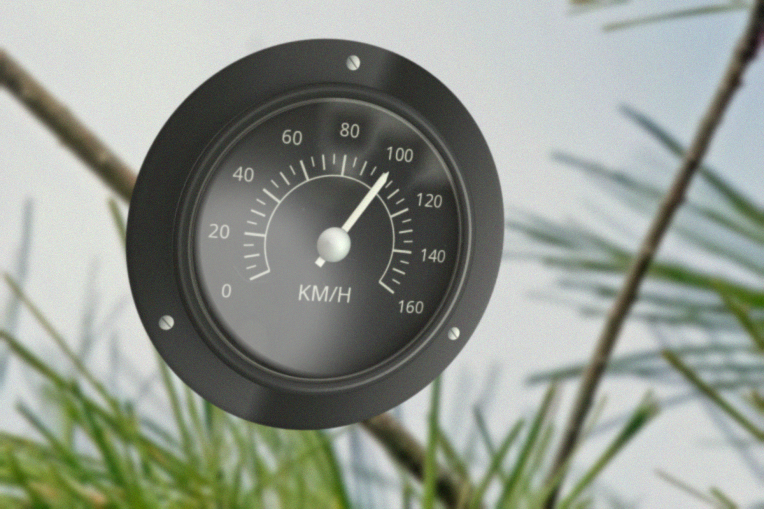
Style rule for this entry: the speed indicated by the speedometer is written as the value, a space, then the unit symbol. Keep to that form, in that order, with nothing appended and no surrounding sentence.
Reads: 100 km/h
